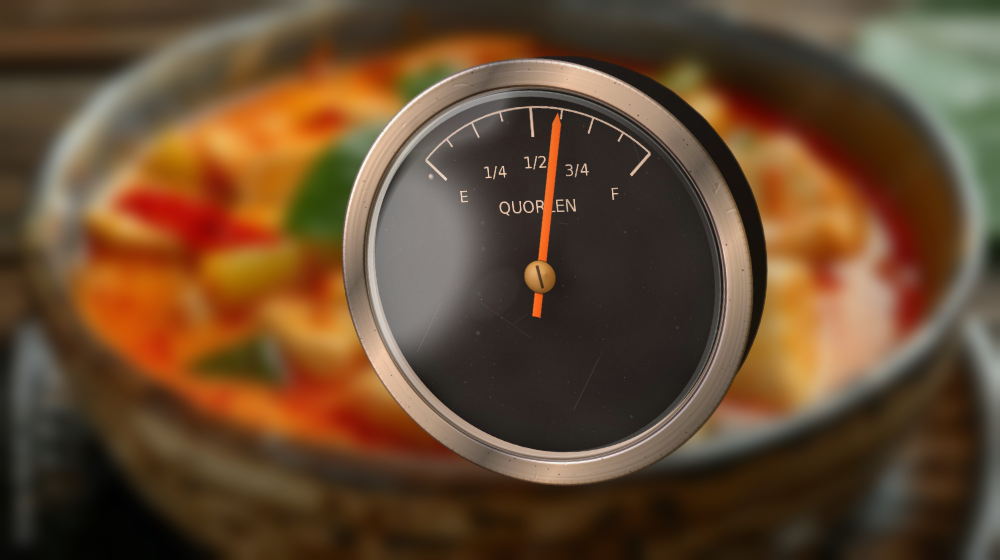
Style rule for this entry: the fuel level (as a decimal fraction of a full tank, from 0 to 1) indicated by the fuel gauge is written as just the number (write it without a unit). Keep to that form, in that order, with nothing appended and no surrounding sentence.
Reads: 0.625
